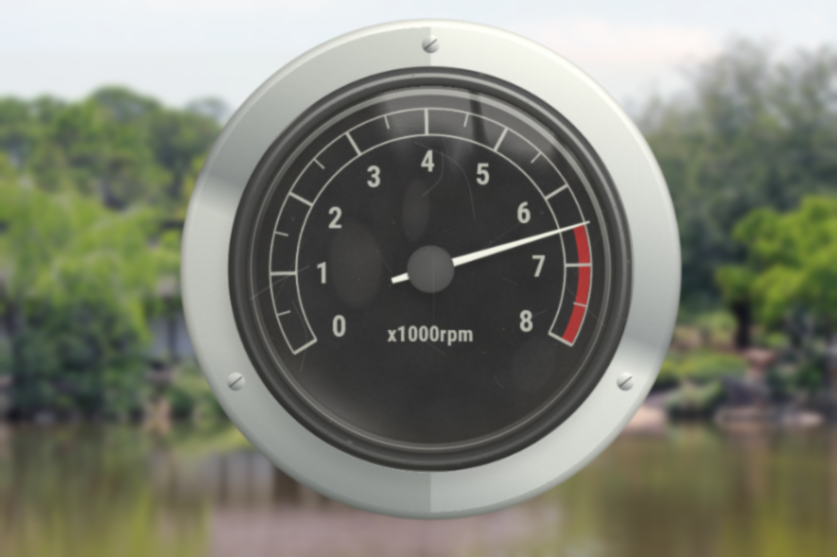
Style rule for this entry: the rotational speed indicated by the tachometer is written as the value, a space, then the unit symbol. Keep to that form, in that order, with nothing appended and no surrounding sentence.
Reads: 6500 rpm
